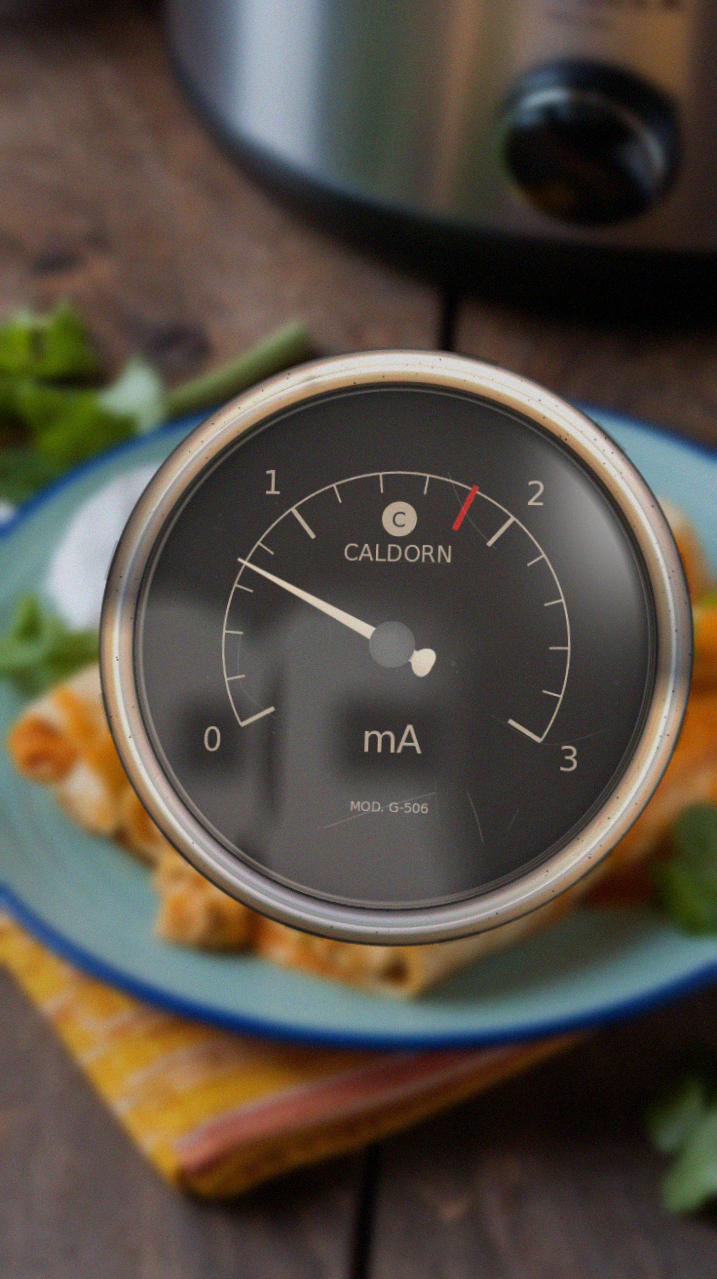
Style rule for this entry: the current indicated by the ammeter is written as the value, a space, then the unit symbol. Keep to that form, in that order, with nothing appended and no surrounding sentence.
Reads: 0.7 mA
